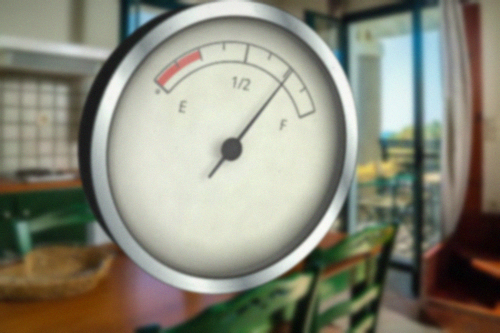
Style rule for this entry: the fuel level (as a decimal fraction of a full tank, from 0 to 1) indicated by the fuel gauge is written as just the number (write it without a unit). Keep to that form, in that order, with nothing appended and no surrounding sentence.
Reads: 0.75
